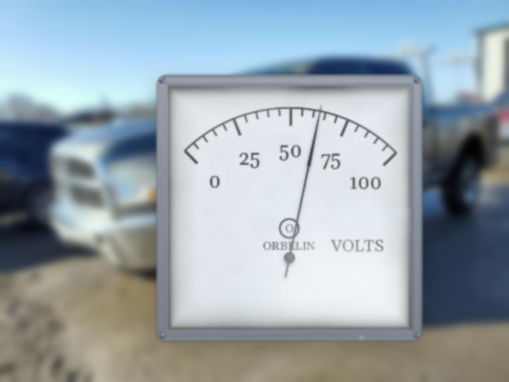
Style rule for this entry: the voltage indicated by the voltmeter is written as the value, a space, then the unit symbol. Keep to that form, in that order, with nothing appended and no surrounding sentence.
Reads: 62.5 V
